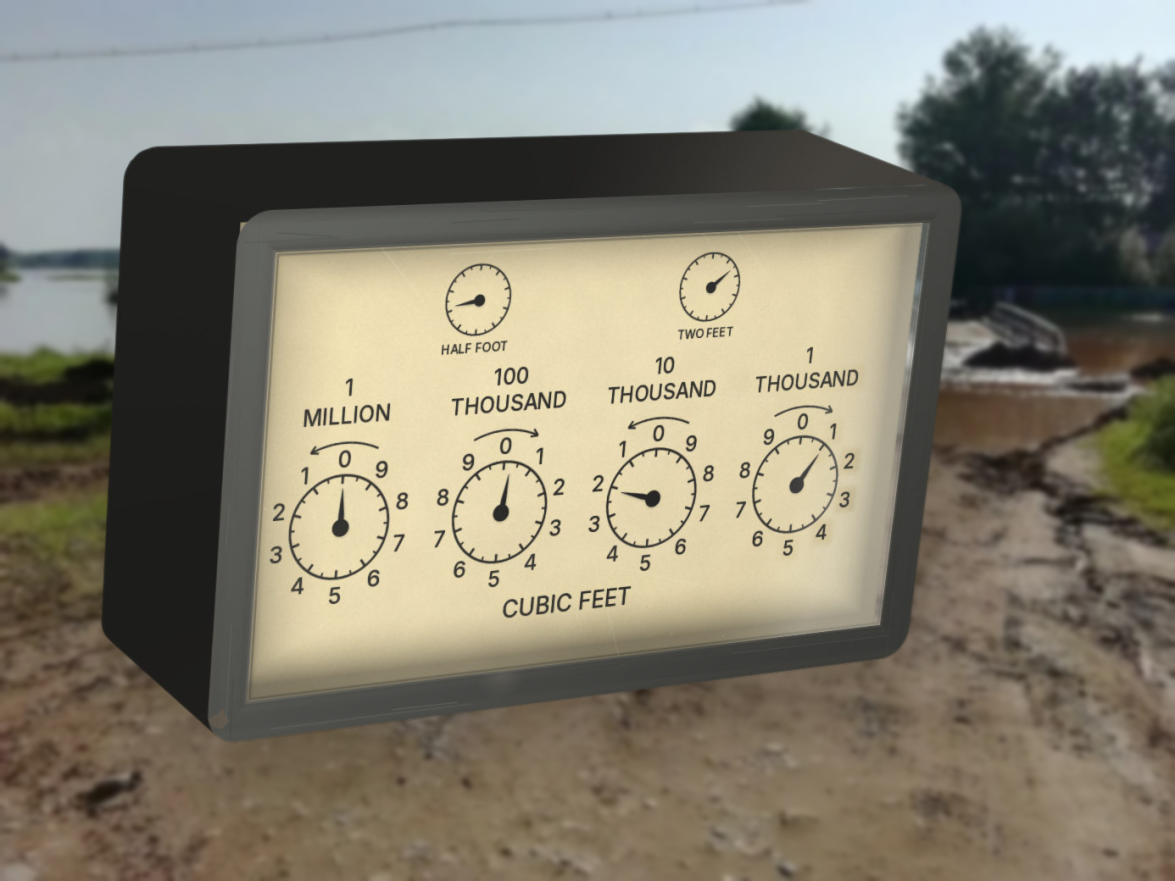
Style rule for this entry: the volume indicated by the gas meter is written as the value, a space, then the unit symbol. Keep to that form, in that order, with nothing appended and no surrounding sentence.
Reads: 2100 ft³
